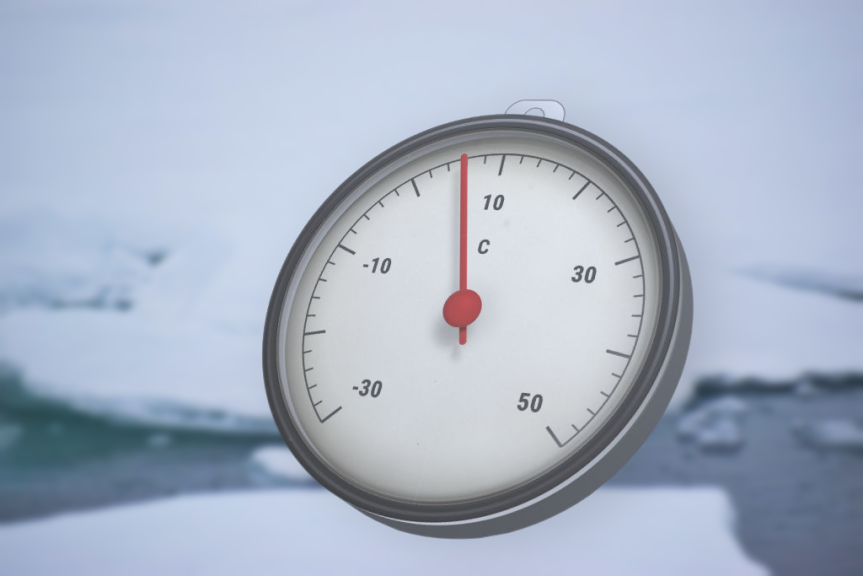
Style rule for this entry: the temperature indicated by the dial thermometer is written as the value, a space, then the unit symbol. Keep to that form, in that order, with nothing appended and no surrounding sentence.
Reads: 6 °C
